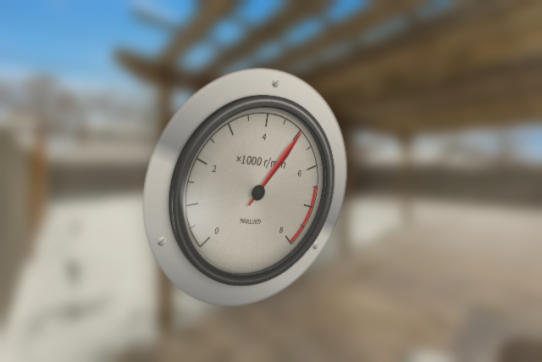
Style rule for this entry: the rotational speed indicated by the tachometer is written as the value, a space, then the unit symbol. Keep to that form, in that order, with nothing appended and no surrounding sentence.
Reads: 5000 rpm
